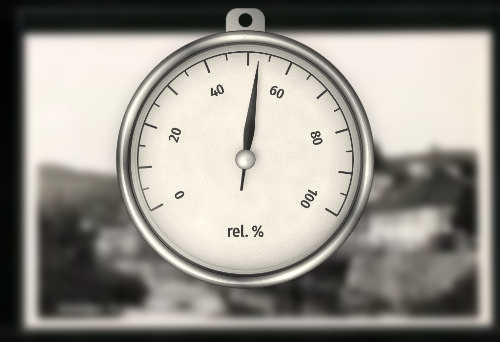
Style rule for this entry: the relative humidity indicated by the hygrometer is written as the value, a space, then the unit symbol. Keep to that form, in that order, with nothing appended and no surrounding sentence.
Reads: 52.5 %
